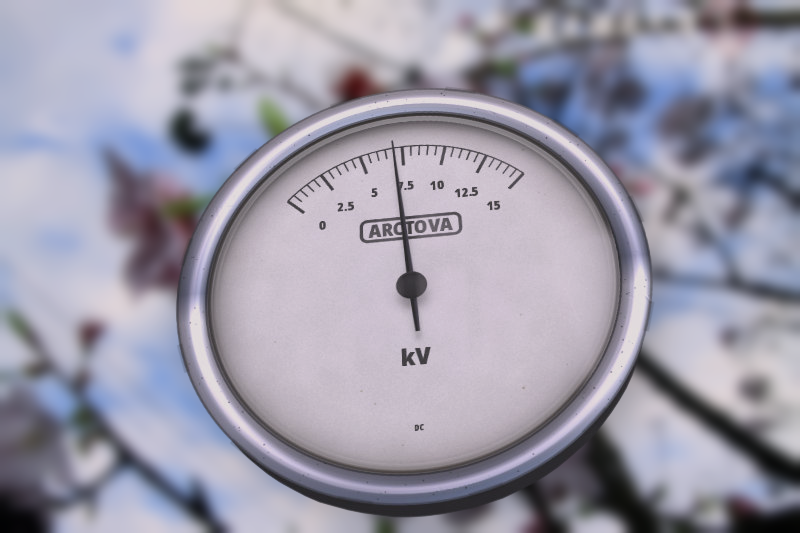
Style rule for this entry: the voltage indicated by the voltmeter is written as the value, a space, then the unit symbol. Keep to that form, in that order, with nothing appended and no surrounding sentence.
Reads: 7 kV
